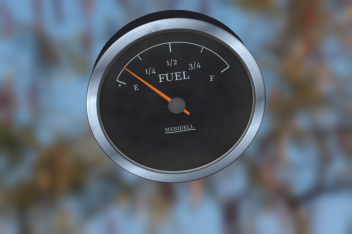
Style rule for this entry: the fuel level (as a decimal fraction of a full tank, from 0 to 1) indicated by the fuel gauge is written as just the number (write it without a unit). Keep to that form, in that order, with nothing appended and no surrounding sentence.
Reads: 0.125
